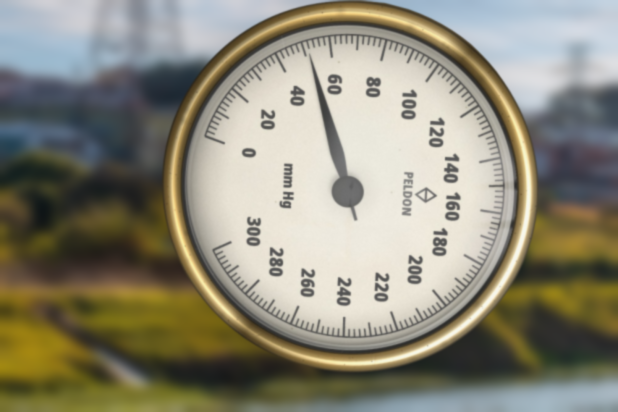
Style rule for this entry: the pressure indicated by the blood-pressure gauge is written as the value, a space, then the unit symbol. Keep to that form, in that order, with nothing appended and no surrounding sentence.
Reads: 52 mmHg
